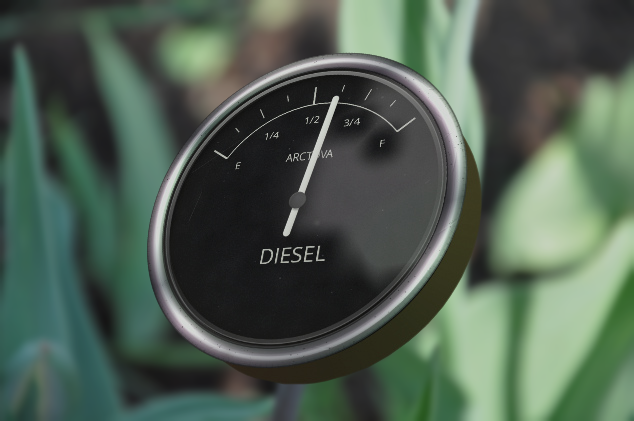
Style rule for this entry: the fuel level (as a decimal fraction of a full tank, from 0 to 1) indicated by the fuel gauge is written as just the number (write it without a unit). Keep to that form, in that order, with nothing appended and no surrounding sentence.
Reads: 0.625
